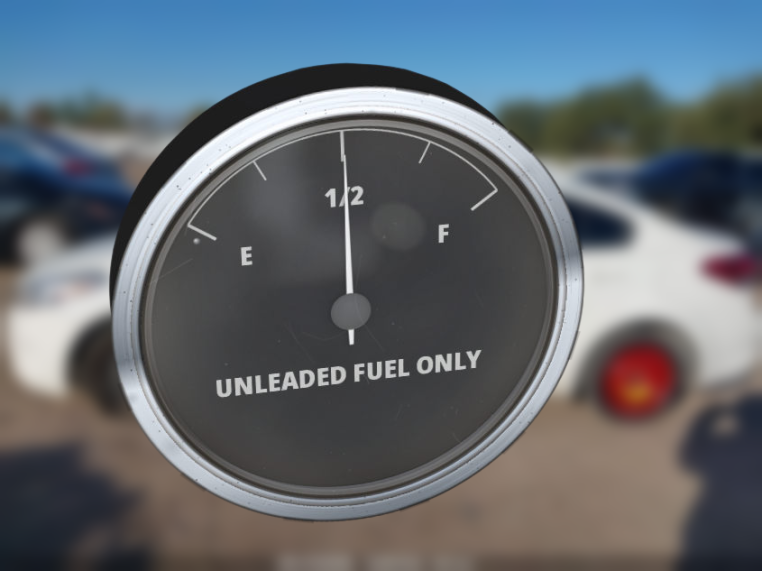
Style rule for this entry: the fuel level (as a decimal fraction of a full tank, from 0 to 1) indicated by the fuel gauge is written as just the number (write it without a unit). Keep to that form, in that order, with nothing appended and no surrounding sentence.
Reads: 0.5
